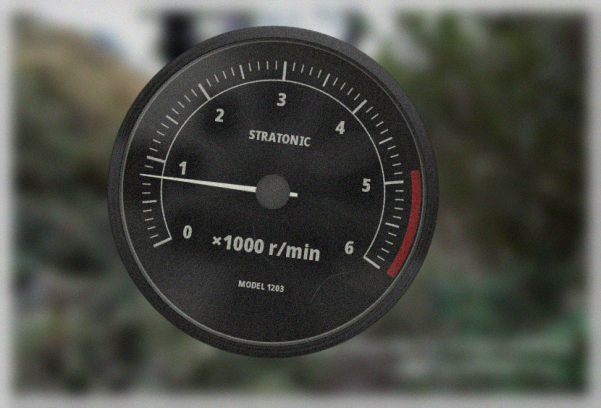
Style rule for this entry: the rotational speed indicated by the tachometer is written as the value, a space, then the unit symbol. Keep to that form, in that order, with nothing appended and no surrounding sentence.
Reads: 800 rpm
